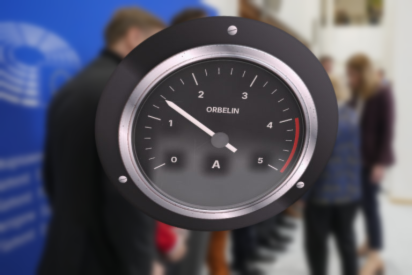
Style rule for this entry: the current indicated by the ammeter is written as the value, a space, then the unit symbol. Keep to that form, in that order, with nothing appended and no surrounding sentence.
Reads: 1.4 A
